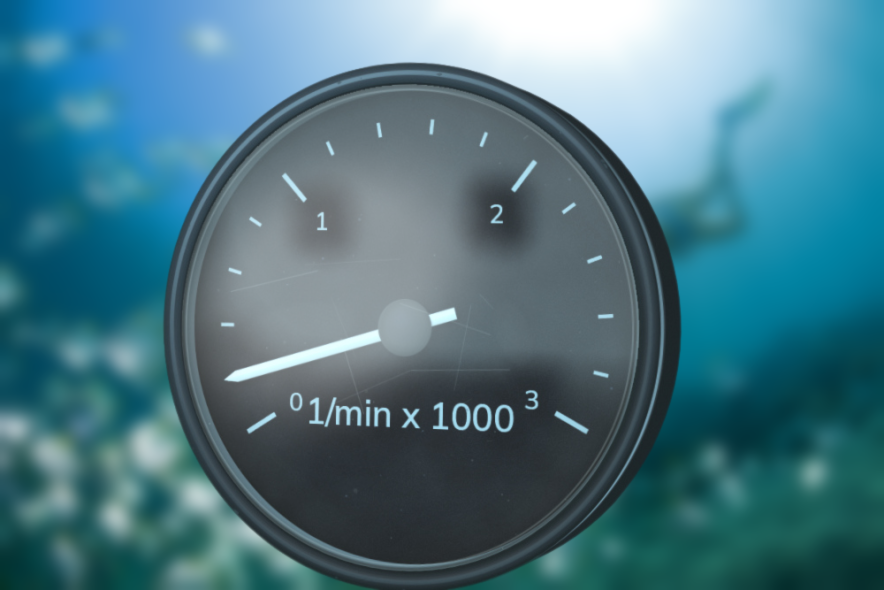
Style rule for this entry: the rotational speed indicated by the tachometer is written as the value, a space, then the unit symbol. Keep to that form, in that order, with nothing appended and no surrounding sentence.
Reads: 200 rpm
